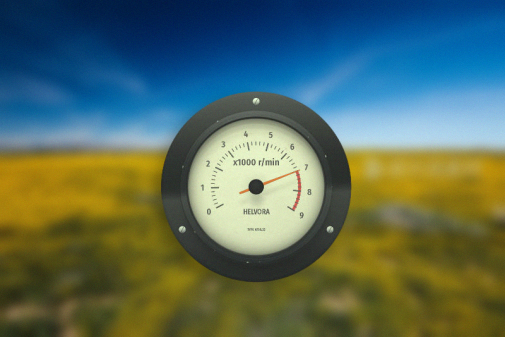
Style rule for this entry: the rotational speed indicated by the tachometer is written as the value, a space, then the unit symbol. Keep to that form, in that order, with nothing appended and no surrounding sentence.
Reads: 7000 rpm
